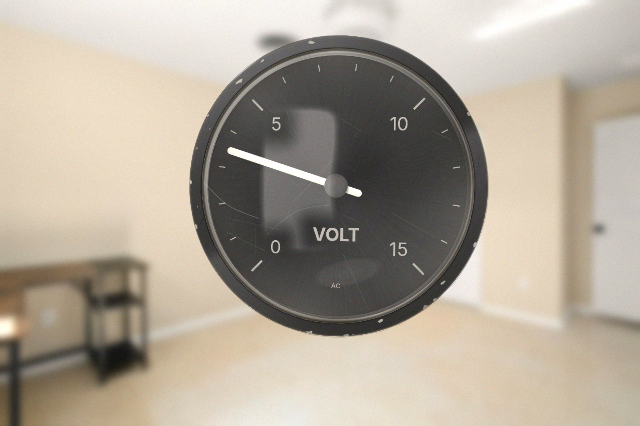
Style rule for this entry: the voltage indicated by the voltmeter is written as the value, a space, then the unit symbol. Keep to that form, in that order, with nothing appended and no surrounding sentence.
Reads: 3.5 V
